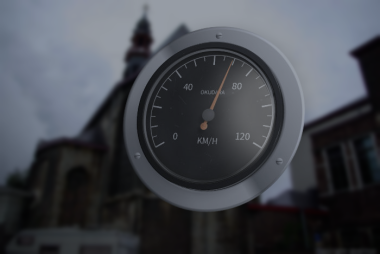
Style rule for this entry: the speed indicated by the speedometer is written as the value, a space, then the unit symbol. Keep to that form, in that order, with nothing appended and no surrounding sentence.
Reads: 70 km/h
